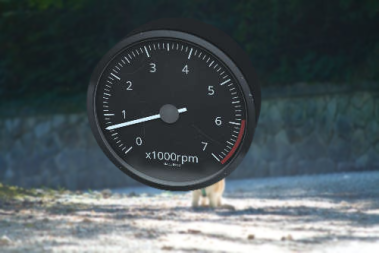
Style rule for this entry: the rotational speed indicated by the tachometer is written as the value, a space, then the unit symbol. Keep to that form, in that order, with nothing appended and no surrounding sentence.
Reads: 700 rpm
